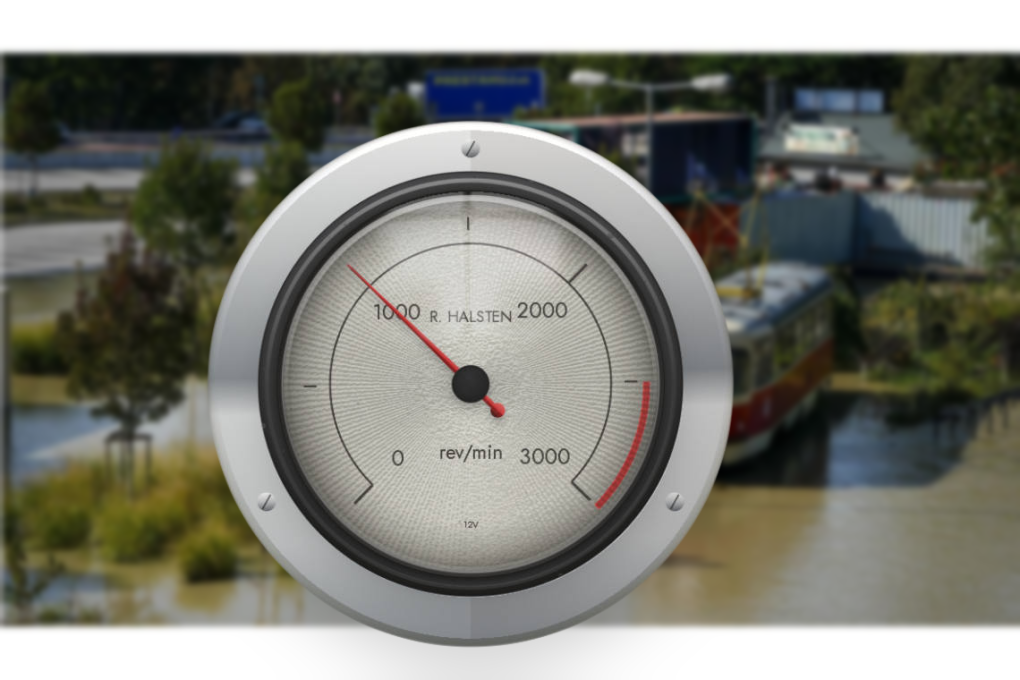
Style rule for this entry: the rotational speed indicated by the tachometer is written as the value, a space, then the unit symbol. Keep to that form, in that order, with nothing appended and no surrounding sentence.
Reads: 1000 rpm
